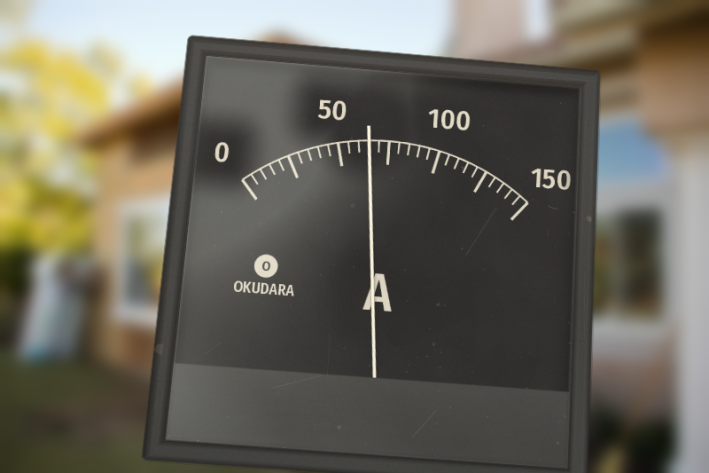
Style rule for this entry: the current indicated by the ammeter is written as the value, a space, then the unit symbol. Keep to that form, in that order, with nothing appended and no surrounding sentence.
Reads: 65 A
